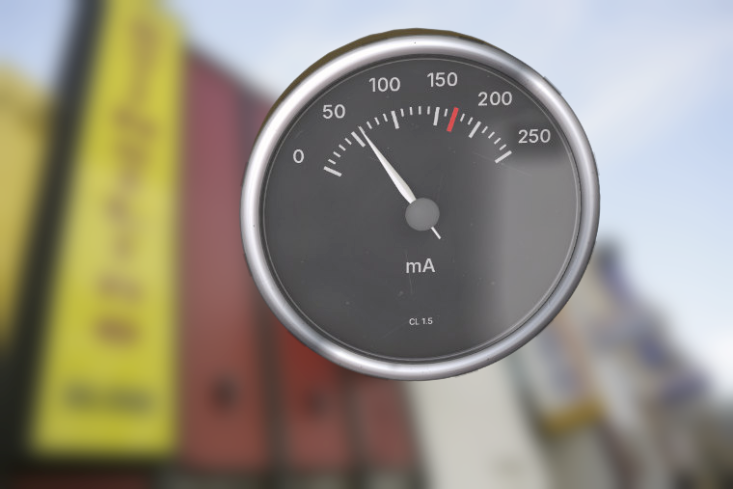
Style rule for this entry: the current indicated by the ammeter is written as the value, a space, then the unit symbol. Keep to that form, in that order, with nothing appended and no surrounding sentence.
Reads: 60 mA
